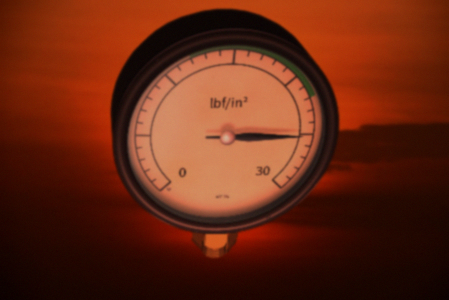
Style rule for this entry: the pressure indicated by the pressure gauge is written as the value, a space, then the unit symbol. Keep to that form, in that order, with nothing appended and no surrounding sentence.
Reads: 25 psi
